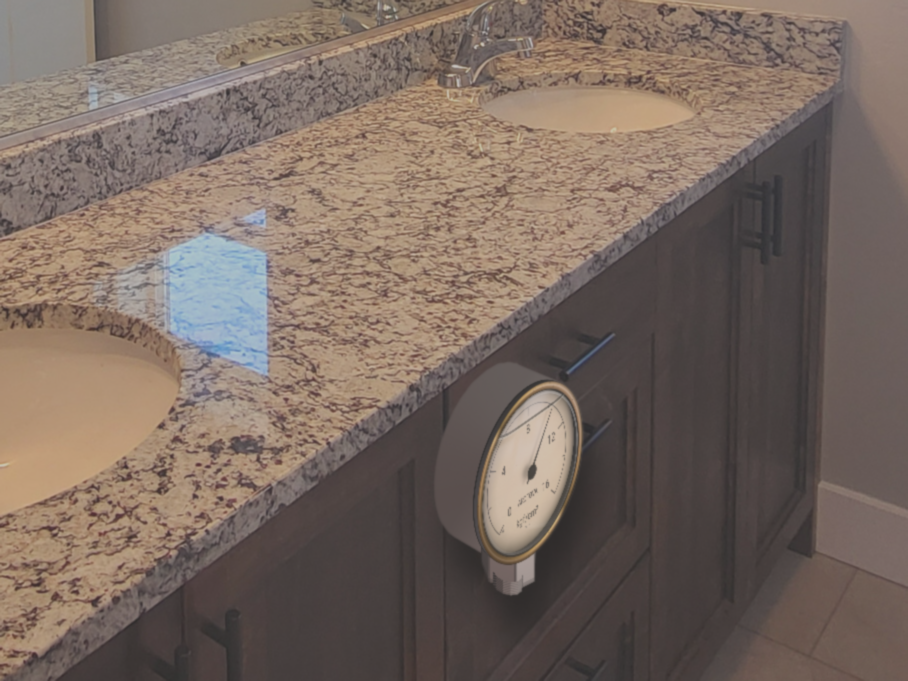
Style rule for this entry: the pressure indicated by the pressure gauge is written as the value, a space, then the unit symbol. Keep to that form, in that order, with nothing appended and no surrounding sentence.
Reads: 10 kg/cm²
